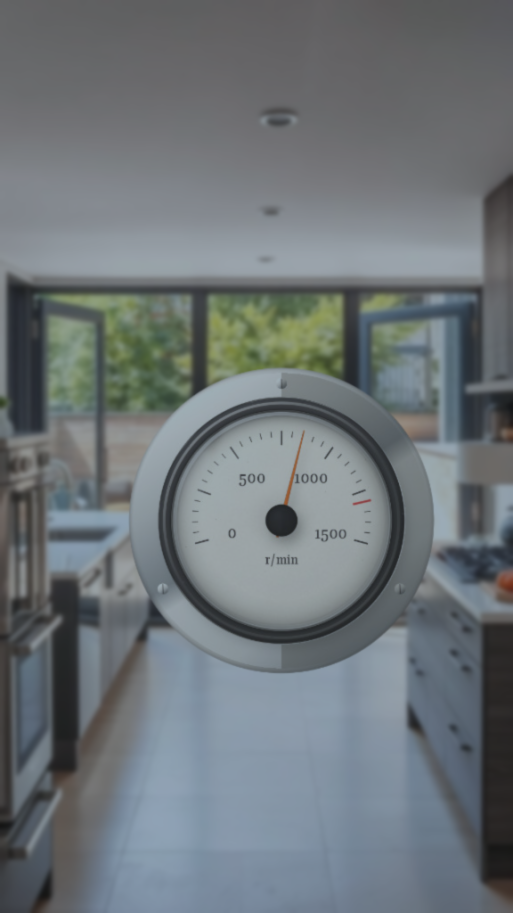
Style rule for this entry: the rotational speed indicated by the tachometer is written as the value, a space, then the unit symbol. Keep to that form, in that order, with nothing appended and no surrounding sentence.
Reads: 850 rpm
